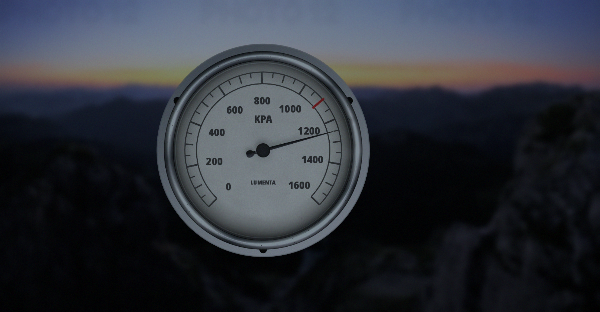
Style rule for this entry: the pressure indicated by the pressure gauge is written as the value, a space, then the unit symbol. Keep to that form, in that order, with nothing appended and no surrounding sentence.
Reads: 1250 kPa
